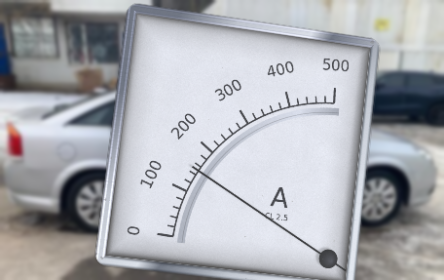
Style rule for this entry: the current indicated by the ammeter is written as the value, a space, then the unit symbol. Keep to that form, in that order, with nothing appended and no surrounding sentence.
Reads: 150 A
